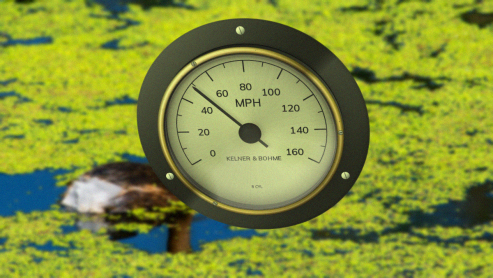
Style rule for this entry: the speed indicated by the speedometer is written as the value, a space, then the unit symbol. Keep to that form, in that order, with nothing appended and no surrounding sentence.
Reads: 50 mph
